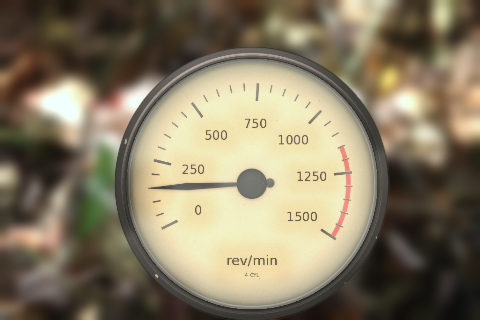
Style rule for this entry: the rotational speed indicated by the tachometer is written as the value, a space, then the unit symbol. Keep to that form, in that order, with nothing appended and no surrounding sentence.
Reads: 150 rpm
